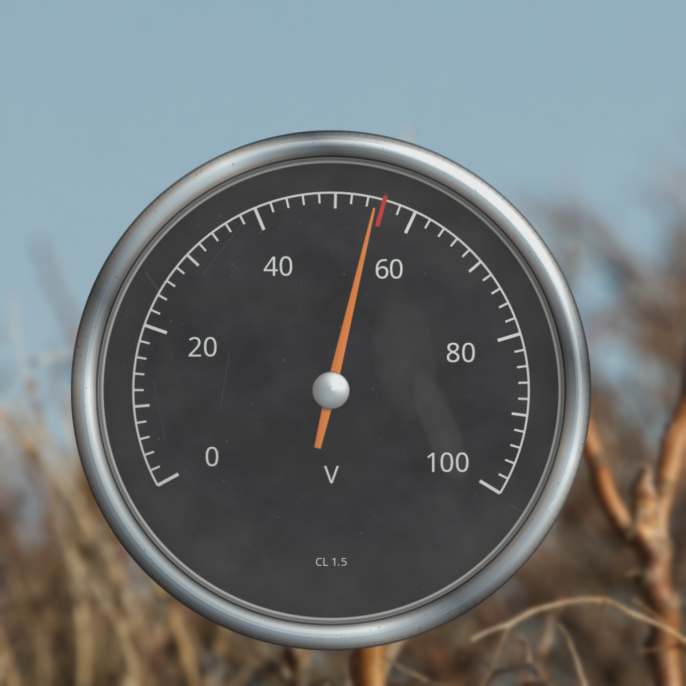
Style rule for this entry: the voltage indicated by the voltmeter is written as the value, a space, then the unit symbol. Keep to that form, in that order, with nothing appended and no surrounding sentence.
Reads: 55 V
